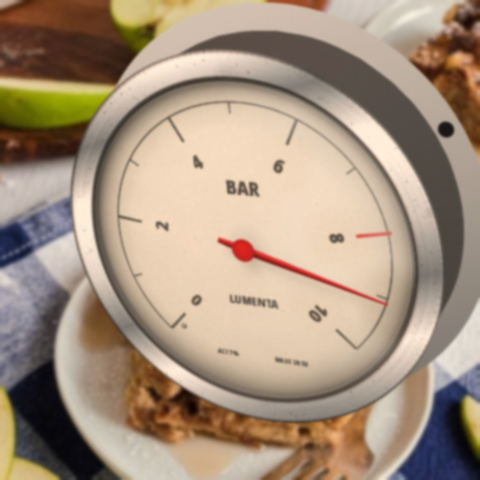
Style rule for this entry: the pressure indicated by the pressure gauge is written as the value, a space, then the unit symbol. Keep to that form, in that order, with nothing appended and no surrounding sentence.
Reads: 9 bar
